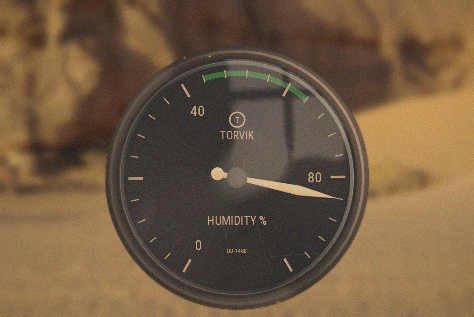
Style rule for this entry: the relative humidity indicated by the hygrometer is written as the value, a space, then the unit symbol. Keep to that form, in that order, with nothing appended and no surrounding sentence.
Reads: 84 %
